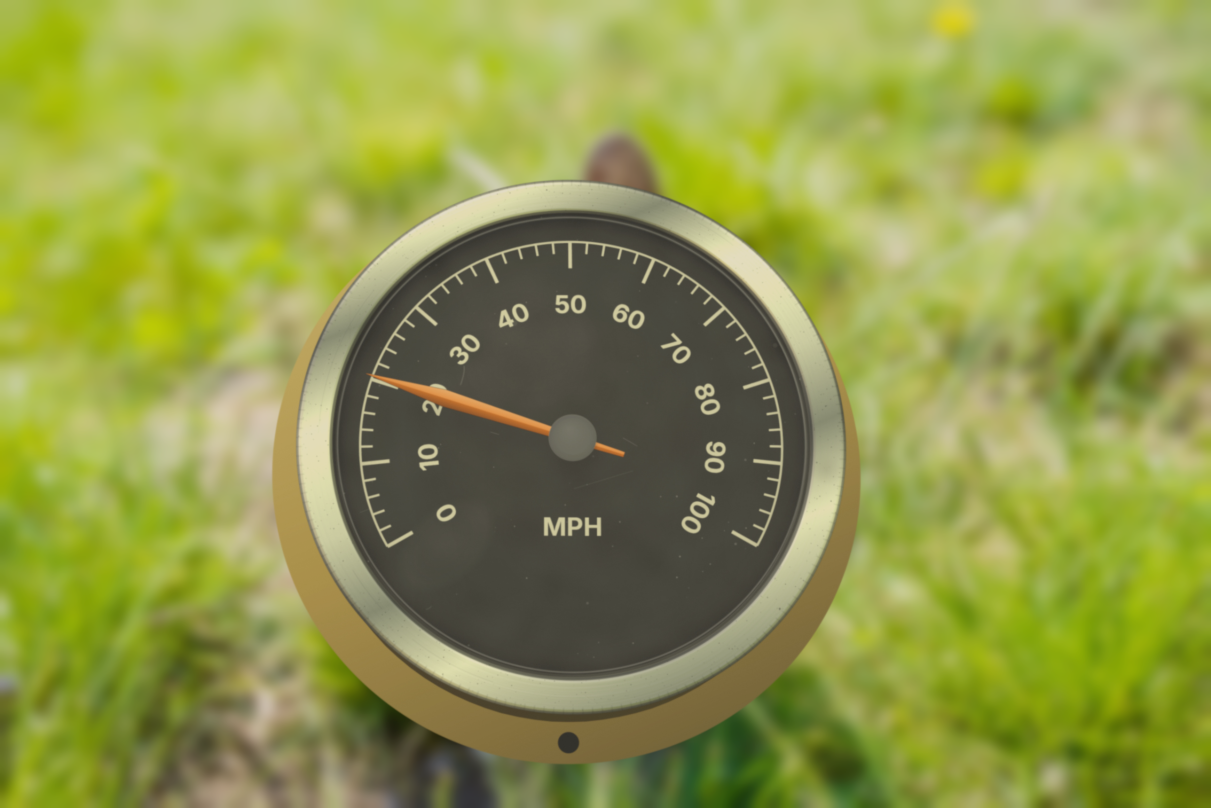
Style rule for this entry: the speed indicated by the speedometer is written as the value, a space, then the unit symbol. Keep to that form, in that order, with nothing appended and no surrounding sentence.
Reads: 20 mph
